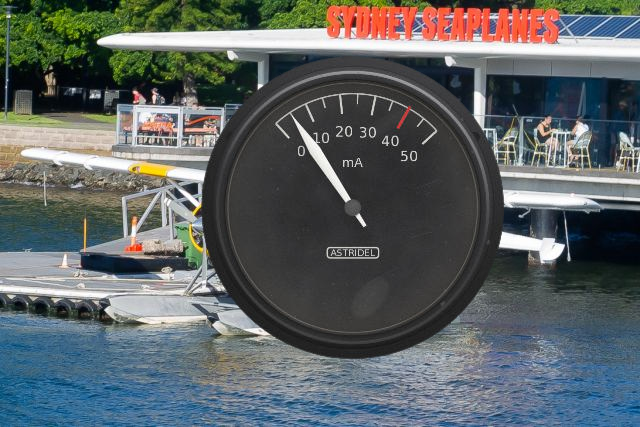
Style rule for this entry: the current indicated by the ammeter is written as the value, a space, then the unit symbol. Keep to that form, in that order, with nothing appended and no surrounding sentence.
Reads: 5 mA
